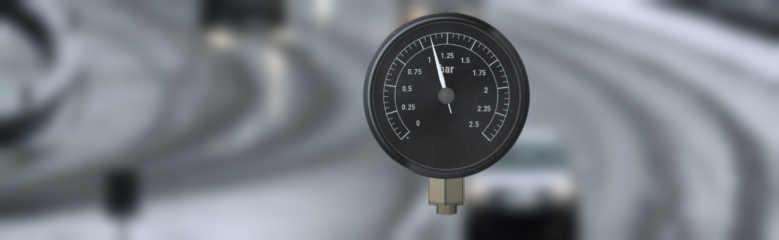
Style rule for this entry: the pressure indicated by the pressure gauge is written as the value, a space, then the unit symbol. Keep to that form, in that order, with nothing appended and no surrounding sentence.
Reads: 1.1 bar
